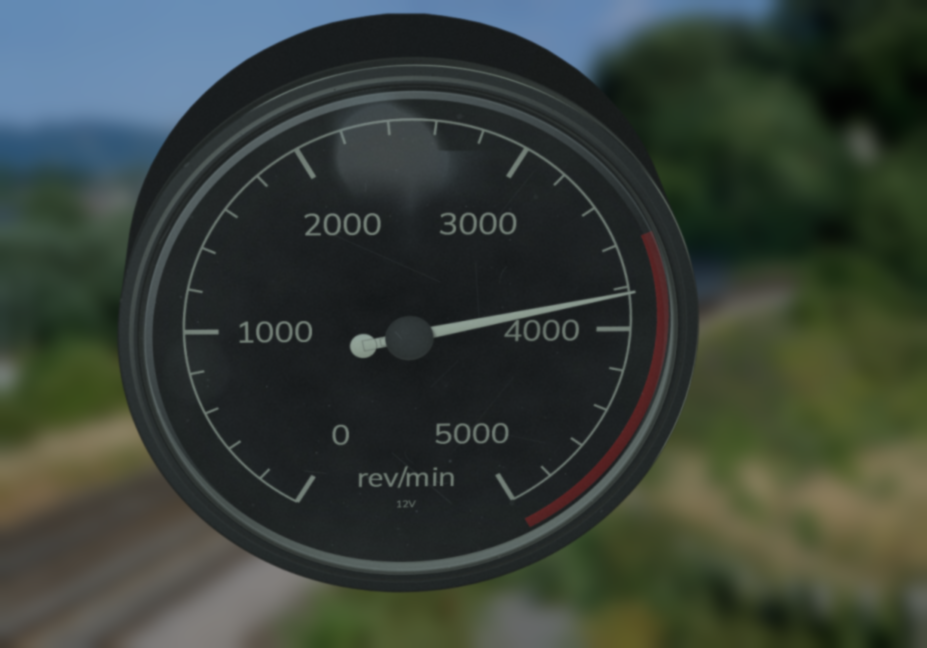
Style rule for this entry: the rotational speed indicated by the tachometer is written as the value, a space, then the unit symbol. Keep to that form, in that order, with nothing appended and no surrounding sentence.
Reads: 3800 rpm
